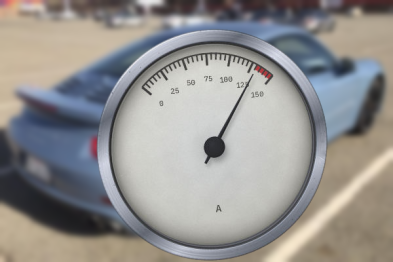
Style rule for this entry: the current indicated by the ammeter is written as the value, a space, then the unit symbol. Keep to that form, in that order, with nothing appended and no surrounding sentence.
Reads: 130 A
